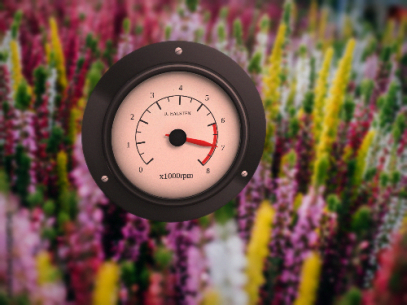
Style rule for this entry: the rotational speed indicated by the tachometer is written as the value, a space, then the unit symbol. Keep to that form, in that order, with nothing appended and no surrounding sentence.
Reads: 7000 rpm
